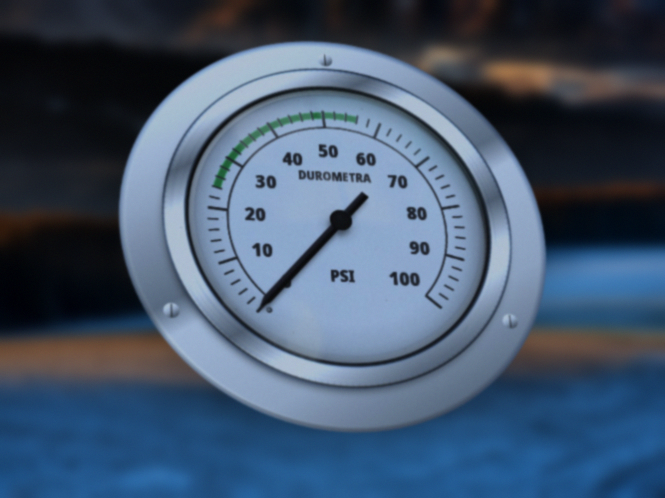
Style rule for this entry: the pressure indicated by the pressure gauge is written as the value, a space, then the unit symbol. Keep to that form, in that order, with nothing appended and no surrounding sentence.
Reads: 0 psi
